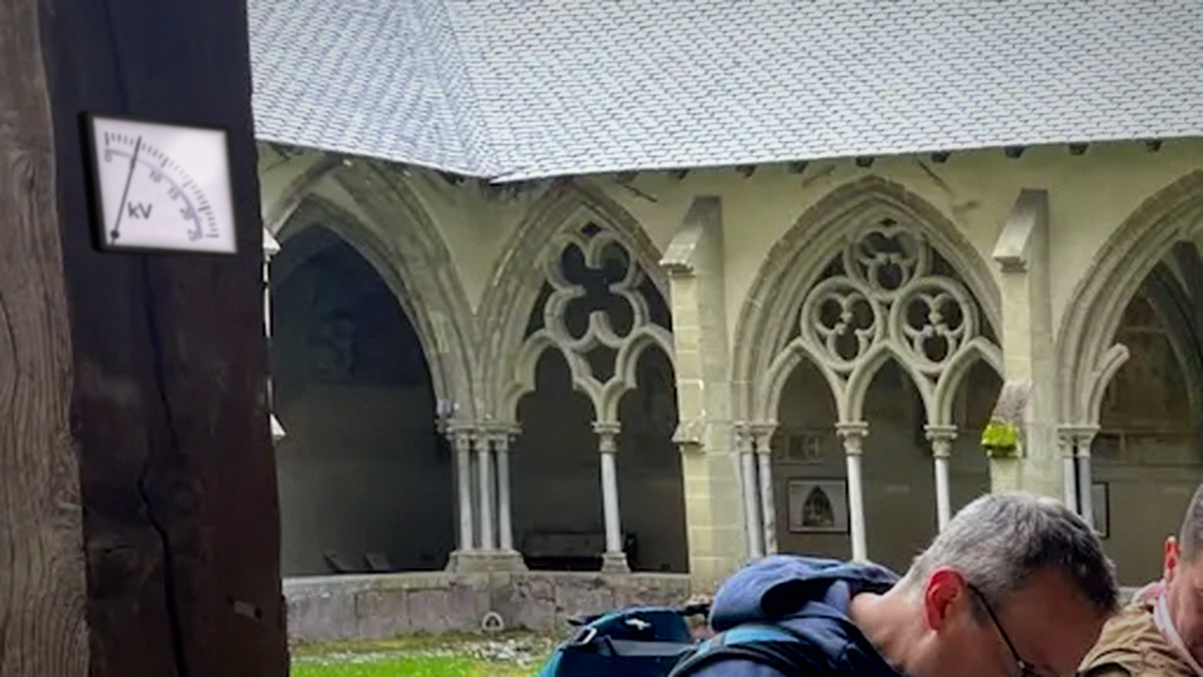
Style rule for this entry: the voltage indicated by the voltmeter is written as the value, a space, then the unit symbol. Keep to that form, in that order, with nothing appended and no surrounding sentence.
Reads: 5 kV
